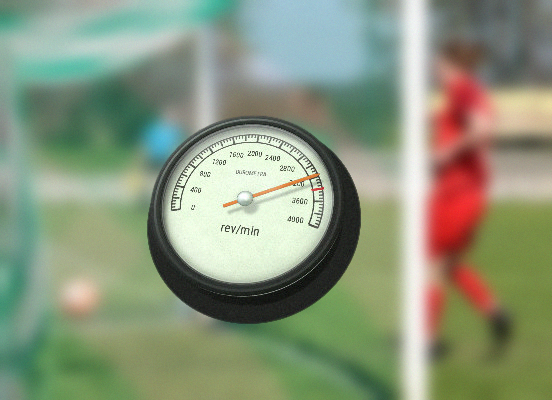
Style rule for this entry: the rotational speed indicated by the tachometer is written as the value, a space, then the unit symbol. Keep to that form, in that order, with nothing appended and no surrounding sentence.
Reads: 3200 rpm
